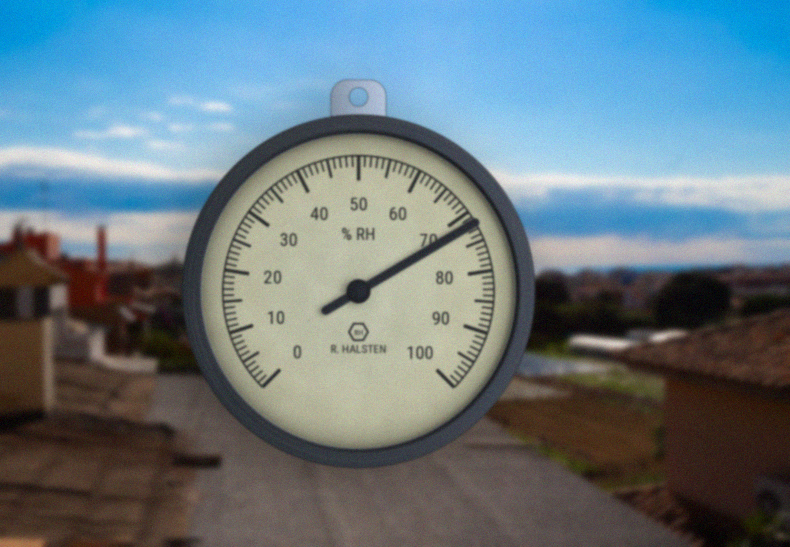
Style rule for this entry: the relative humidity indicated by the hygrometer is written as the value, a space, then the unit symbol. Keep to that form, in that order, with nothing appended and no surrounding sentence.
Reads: 72 %
